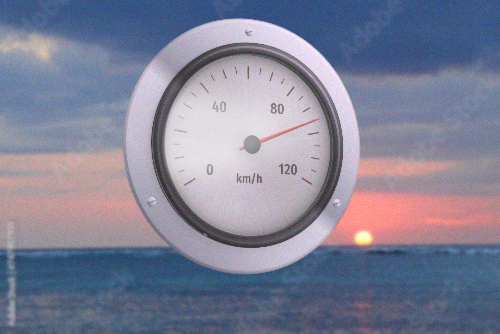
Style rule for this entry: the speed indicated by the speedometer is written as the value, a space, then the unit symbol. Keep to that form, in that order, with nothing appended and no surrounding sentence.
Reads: 95 km/h
